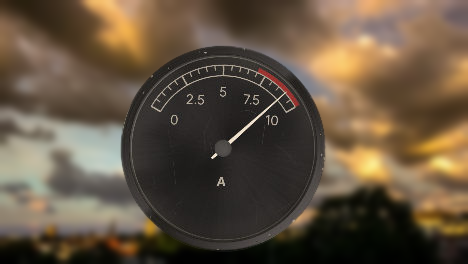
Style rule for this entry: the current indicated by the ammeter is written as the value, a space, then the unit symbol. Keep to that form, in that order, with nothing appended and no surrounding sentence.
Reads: 9 A
